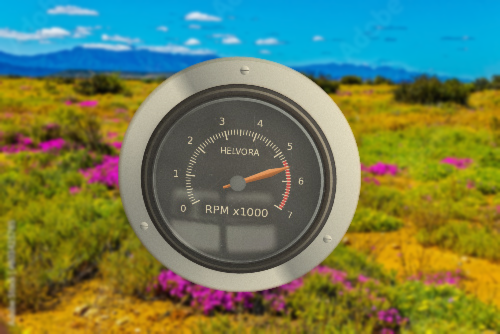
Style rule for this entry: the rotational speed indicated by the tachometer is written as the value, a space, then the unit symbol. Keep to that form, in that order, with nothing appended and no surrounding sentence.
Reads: 5500 rpm
